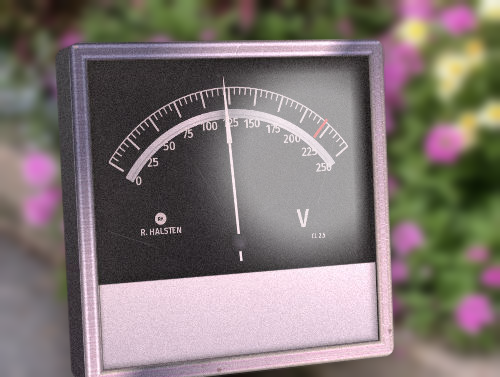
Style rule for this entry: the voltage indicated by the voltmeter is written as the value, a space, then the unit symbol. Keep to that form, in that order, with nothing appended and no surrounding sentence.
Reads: 120 V
